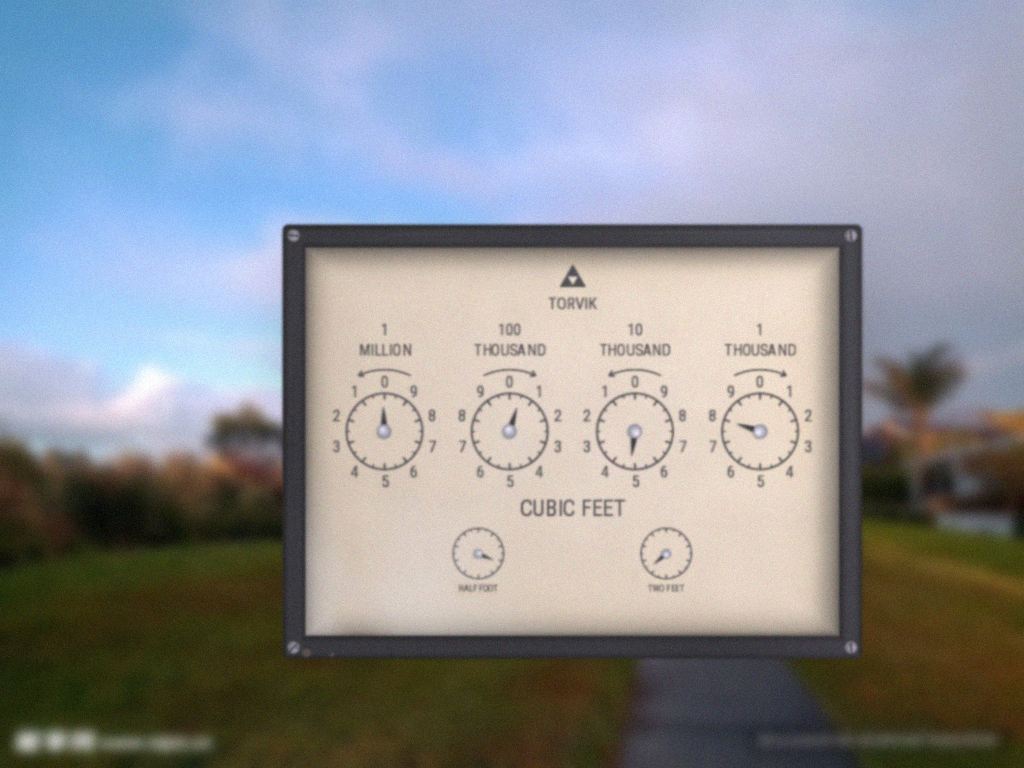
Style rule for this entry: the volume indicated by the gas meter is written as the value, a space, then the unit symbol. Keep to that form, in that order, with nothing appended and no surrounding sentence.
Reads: 4800 ft³
